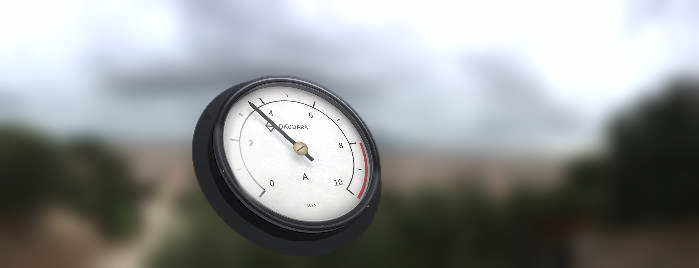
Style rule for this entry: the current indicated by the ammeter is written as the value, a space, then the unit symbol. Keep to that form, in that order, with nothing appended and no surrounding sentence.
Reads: 3.5 A
